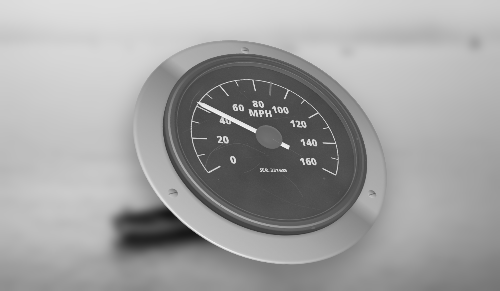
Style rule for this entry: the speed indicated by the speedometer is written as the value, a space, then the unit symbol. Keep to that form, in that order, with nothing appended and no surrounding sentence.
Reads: 40 mph
